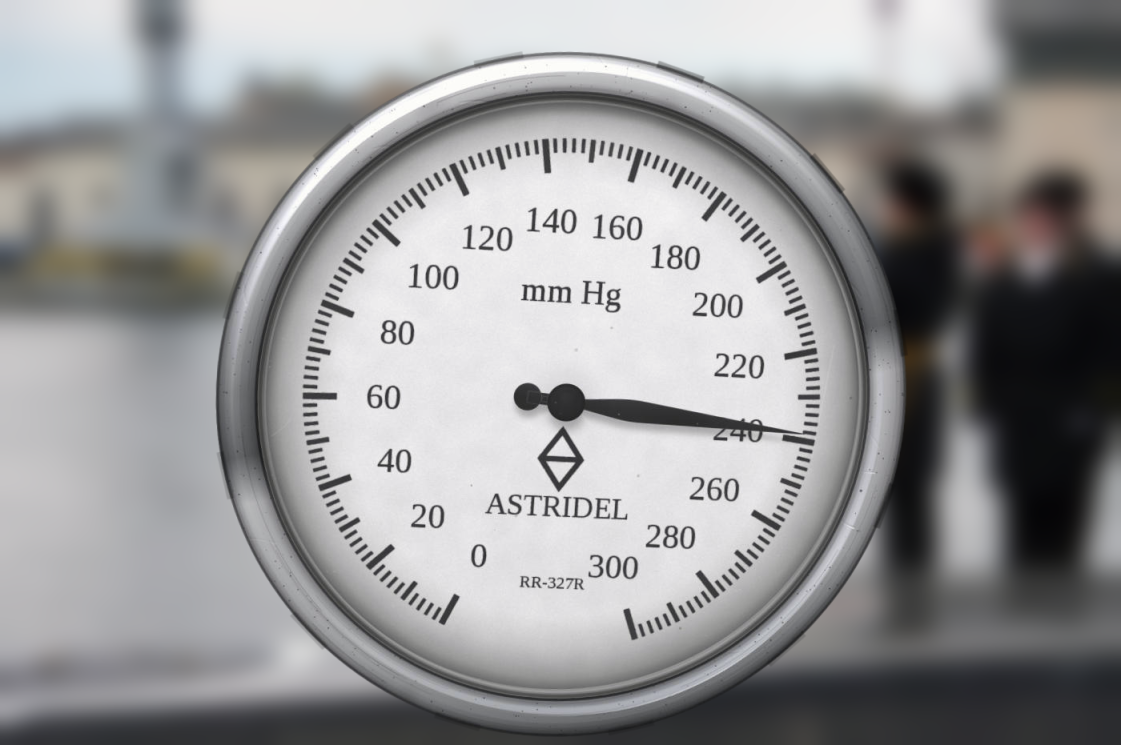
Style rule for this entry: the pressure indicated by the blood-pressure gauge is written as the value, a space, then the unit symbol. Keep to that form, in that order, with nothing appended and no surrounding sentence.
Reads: 238 mmHg
